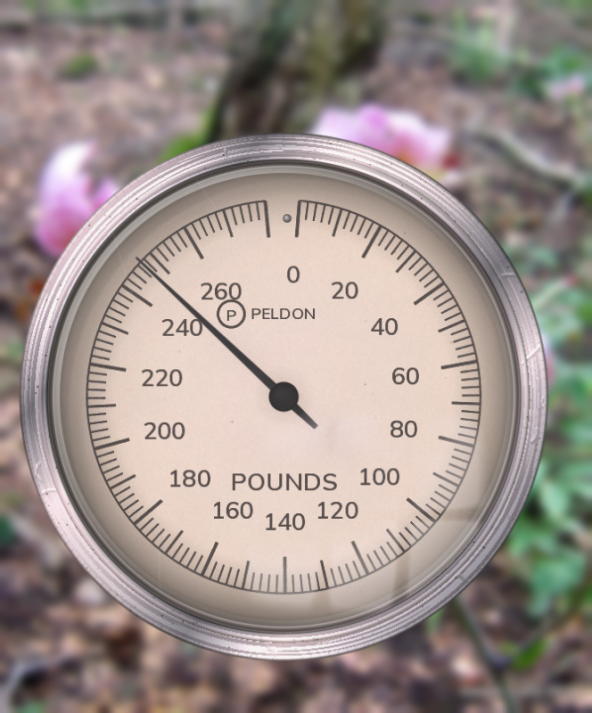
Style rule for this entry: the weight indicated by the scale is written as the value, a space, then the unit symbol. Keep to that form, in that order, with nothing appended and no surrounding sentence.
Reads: 247 lb
